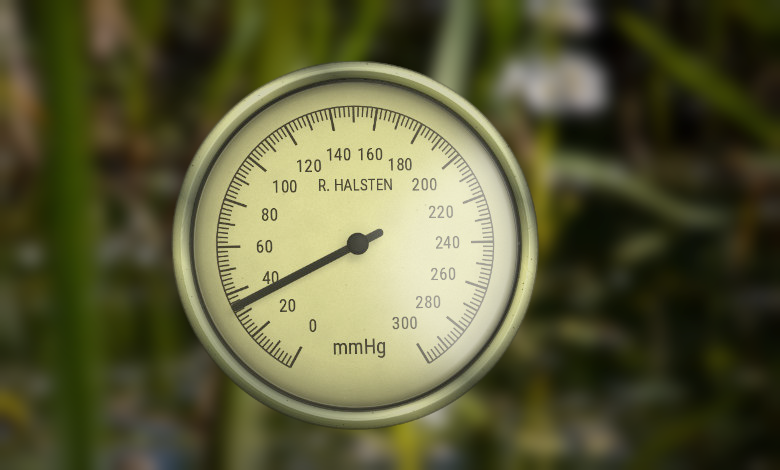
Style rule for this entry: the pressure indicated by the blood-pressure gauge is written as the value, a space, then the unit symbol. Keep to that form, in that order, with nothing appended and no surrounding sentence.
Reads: 34 mmHg
